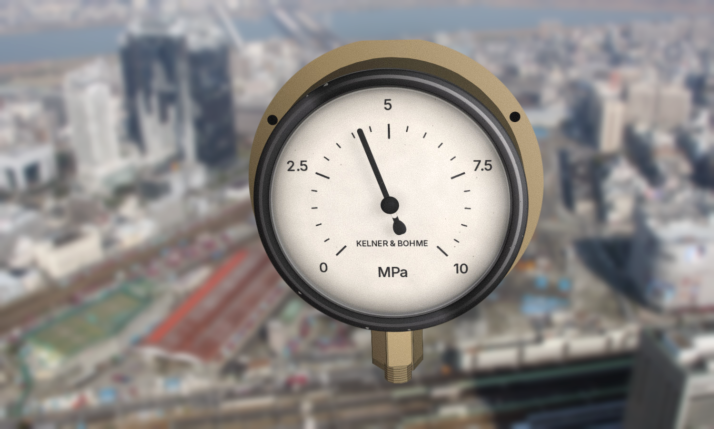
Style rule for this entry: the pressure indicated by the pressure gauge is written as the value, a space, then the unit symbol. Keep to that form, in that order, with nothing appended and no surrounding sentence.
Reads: 4.25 MPa
